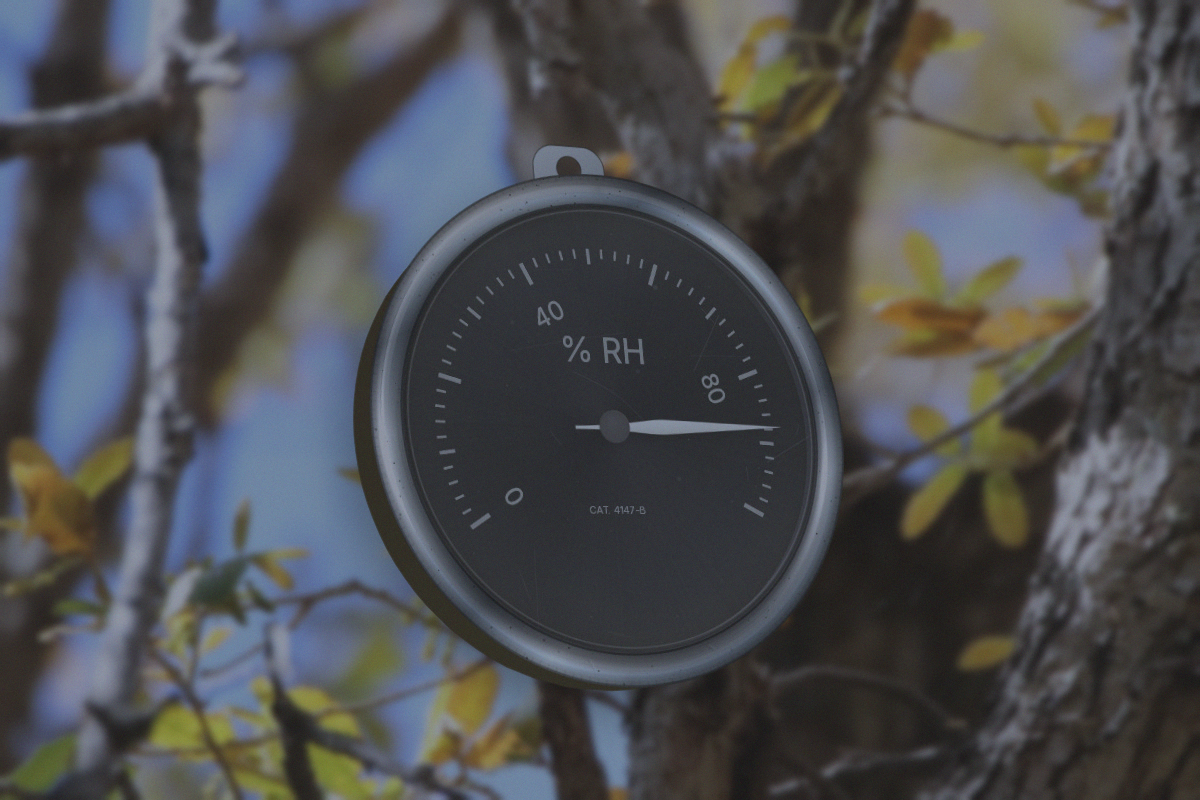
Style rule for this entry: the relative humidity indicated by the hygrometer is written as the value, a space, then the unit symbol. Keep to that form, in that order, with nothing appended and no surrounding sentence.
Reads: 88 %
